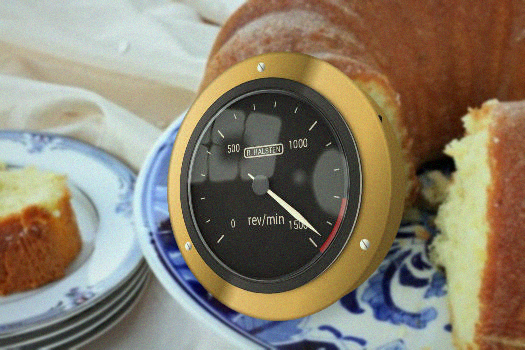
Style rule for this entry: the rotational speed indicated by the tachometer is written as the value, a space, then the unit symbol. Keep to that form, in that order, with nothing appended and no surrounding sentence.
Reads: 1450 rpm
